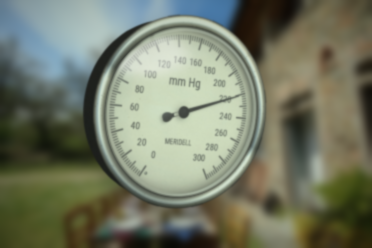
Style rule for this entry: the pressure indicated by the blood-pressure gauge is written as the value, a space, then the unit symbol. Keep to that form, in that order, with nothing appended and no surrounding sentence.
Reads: 220 mmHg
